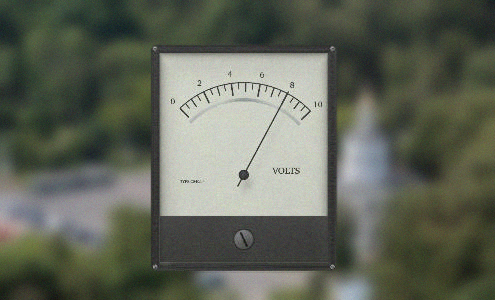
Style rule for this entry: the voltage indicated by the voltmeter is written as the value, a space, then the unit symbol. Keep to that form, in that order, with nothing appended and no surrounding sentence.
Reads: 8 V
